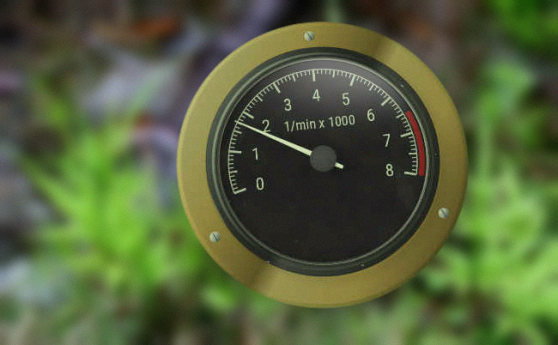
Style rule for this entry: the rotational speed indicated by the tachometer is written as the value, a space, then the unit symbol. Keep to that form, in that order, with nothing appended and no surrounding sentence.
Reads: 1700 rpm
